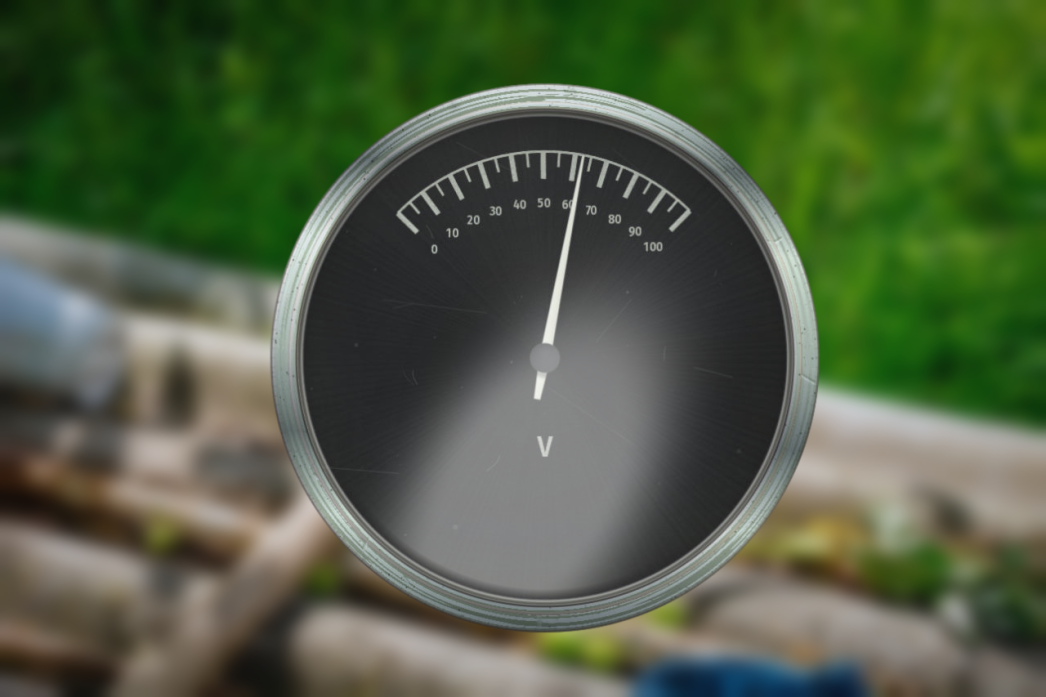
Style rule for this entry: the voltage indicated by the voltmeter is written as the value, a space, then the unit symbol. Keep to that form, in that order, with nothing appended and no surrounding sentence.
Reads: 62.5 V
